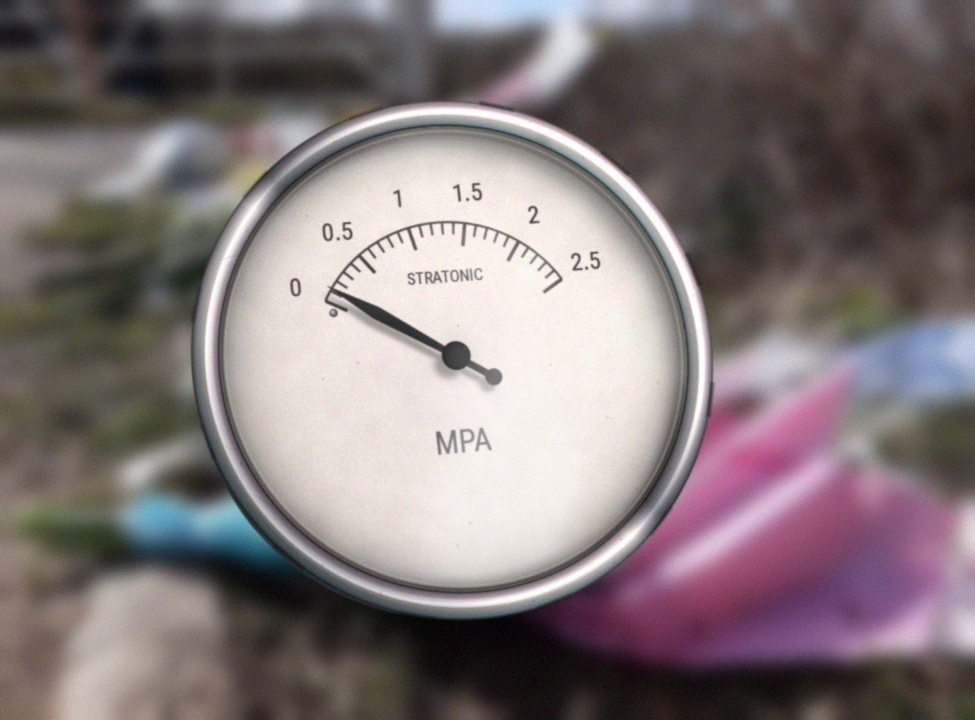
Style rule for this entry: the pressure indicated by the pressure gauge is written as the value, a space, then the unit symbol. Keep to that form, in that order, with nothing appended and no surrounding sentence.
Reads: 0.1 MPa
